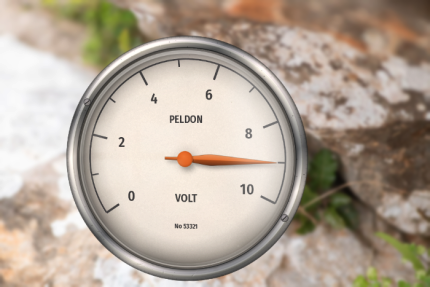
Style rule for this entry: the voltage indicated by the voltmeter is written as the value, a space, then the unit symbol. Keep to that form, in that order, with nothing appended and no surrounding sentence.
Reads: 9 V
